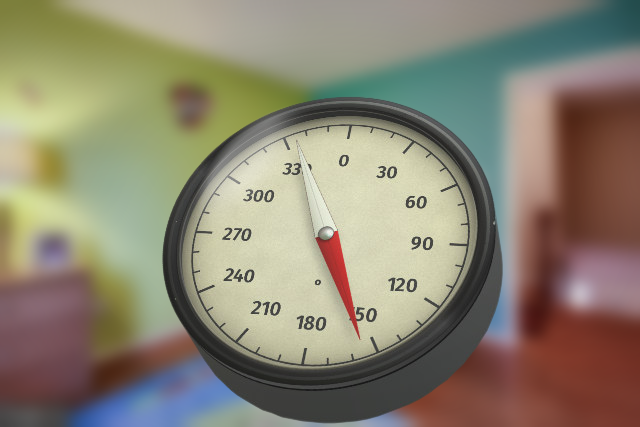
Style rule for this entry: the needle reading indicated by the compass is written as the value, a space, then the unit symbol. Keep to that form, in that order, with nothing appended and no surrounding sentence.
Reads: 155 °
